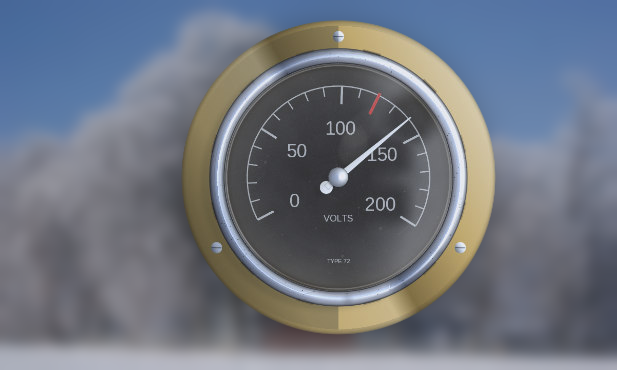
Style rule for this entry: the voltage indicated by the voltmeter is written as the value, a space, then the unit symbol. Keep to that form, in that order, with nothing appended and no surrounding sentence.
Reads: 140 V
